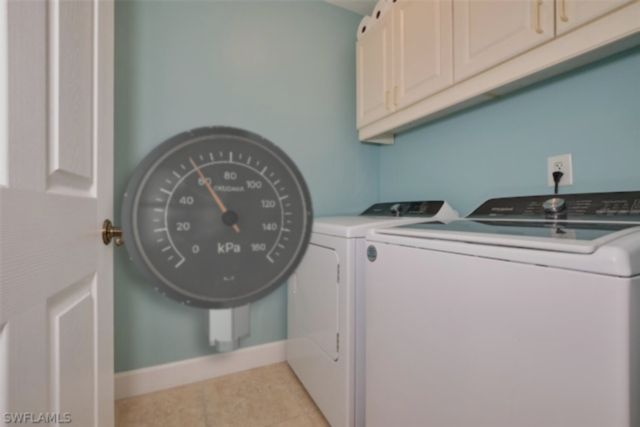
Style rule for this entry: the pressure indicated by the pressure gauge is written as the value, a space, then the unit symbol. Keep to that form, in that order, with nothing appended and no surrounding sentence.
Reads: 60 kPa
